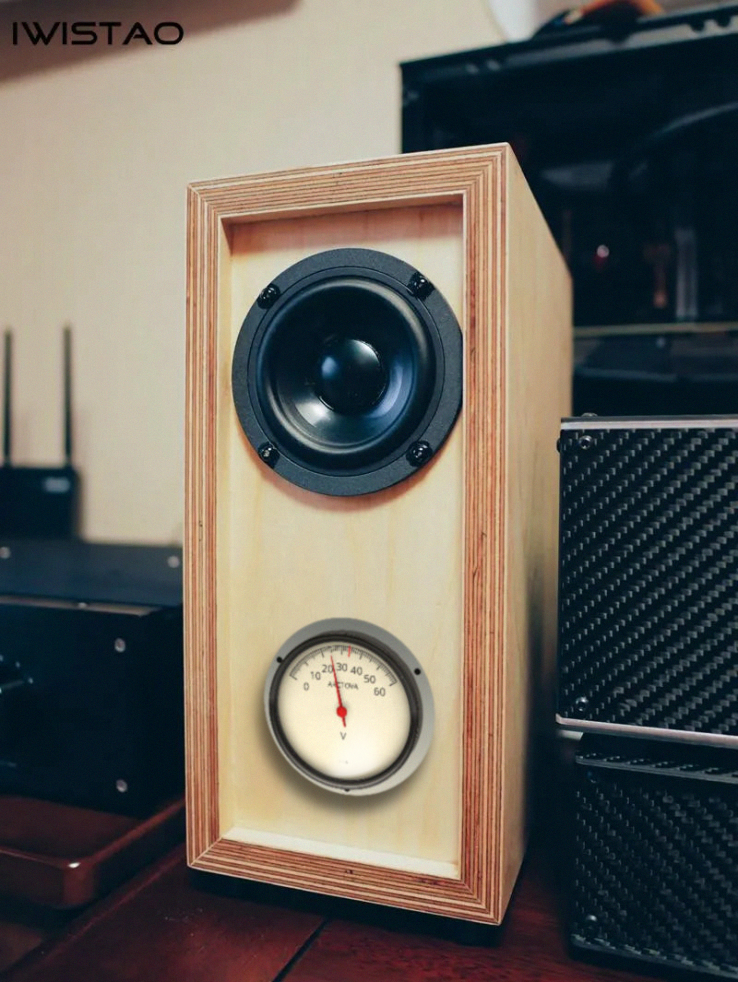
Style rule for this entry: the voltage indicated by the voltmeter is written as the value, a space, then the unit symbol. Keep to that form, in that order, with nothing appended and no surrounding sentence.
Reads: 25 V
